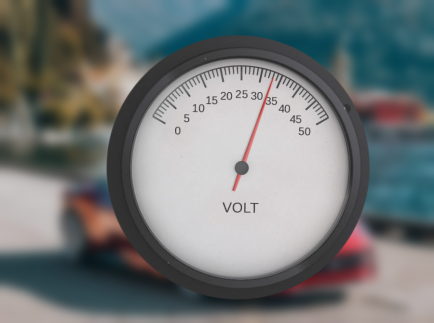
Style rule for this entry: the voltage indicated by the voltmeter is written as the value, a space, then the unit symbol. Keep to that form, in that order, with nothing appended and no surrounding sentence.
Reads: 33 V
